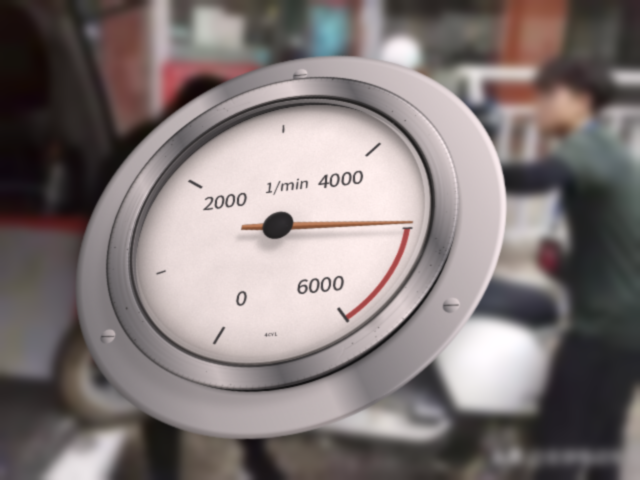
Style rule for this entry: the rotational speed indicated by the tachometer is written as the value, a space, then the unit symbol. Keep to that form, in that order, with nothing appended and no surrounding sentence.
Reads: 5000 rpm
